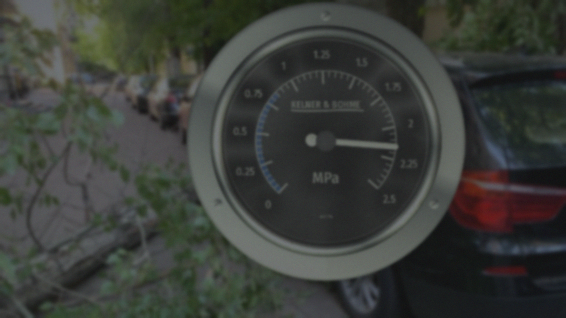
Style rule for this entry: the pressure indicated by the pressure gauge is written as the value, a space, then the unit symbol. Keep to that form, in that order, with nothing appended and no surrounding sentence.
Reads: 2.15 MPa
